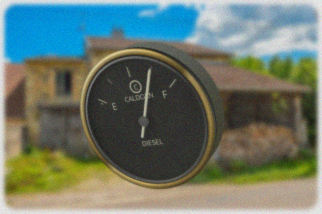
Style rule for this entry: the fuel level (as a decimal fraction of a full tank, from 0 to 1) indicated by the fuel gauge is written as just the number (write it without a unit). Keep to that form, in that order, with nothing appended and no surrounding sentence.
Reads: 0.75
